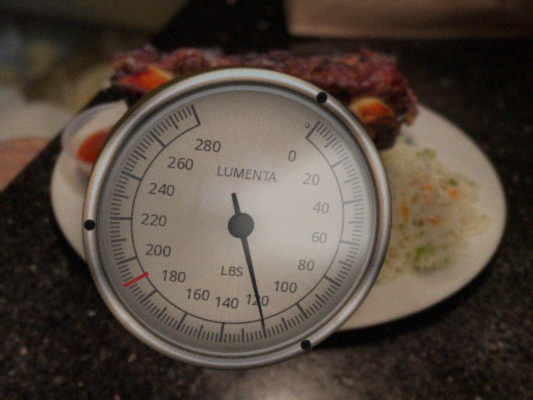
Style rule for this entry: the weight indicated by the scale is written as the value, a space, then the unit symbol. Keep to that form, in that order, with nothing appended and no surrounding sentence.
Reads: 120 lb
